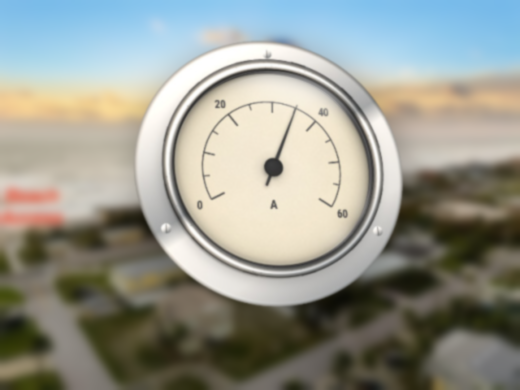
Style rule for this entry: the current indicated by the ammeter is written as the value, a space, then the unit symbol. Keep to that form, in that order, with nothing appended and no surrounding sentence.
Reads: 35 A
